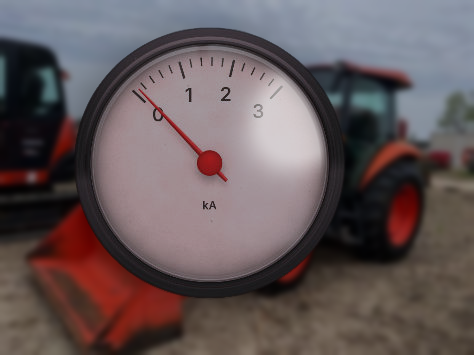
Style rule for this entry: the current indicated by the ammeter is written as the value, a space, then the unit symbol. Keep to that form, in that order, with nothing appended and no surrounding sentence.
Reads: 0.1 kA
